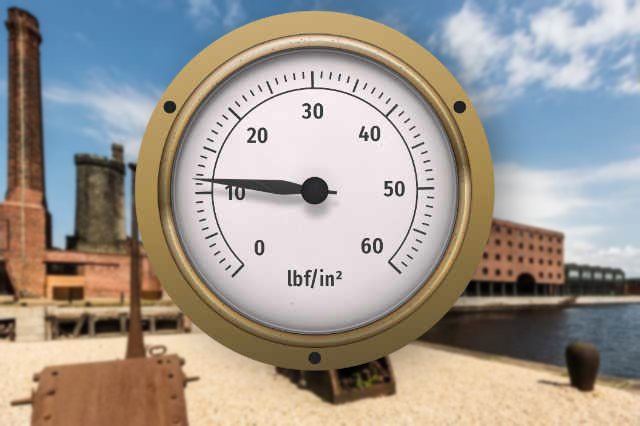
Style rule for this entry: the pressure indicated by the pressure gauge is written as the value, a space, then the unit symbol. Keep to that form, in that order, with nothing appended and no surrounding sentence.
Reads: 11.5 psi
